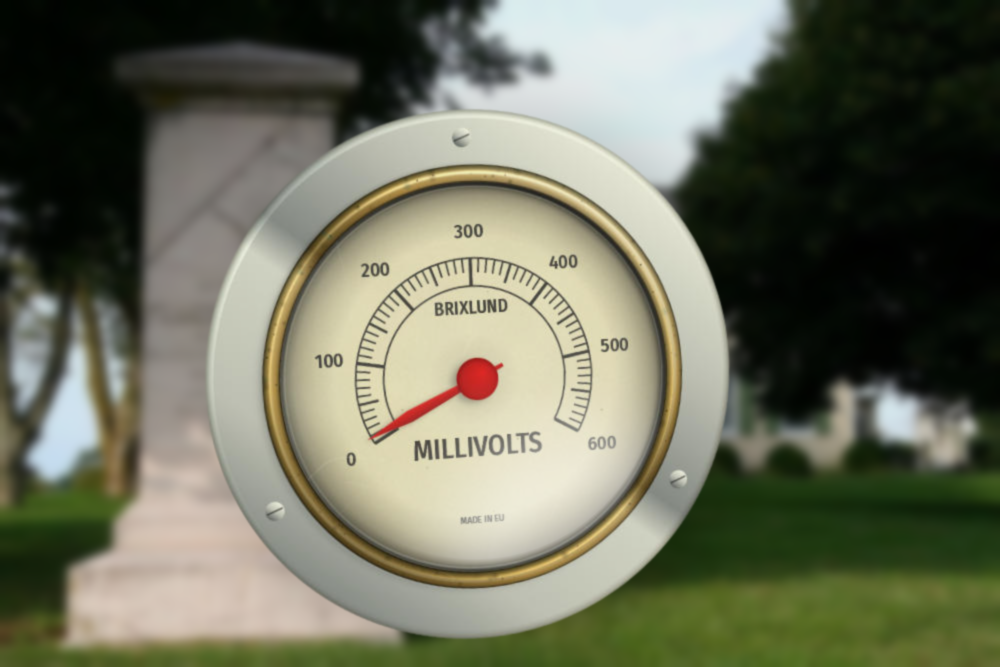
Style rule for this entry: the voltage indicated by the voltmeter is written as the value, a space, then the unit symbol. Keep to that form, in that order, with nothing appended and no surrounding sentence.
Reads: 10 mV
